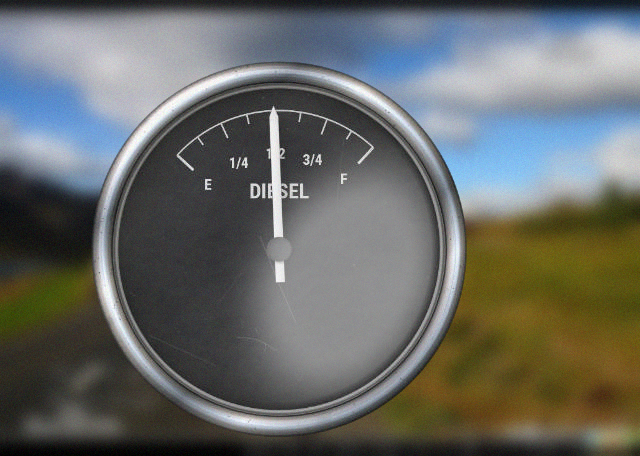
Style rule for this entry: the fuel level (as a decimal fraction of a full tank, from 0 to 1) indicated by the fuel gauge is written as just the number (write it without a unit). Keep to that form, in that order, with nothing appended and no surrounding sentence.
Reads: 0.5
